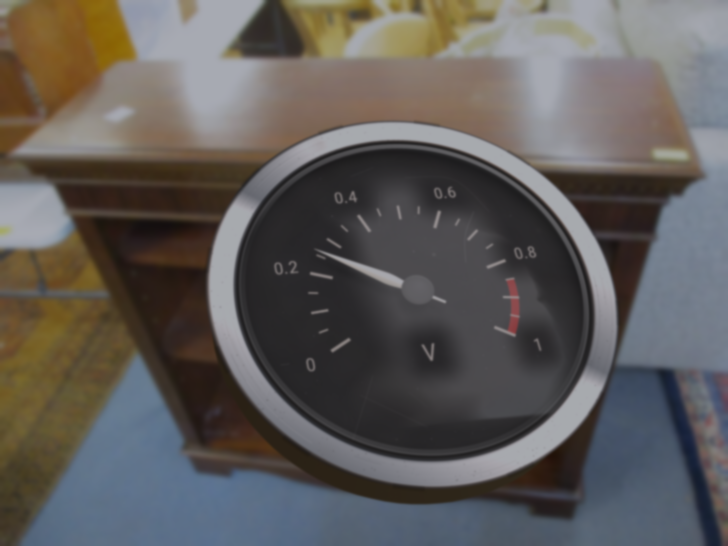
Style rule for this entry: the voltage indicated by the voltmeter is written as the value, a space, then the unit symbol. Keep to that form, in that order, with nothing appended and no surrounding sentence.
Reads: 0.25 V
